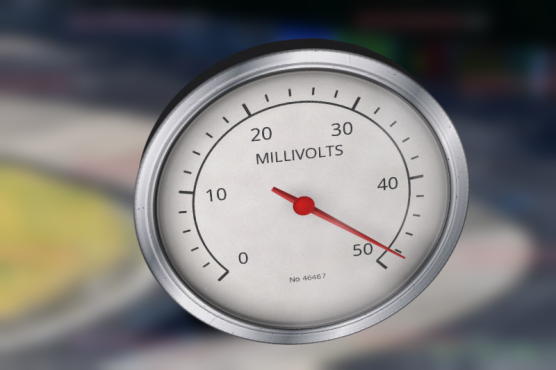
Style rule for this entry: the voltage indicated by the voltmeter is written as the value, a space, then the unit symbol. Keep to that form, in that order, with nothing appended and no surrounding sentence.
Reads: 48 mV
